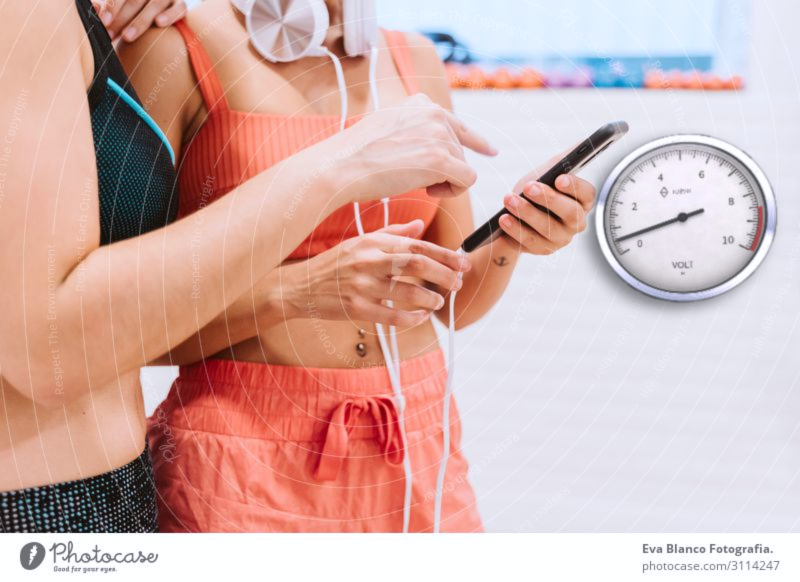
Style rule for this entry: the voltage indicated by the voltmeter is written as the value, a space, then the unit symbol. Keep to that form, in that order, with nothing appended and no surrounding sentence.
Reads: 0.5 V
